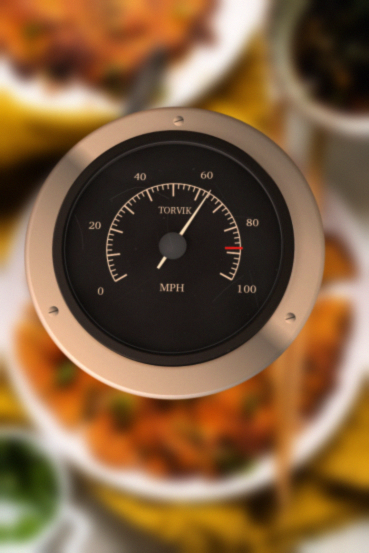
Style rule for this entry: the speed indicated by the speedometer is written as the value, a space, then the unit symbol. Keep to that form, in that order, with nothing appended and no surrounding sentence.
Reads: 64 mph
